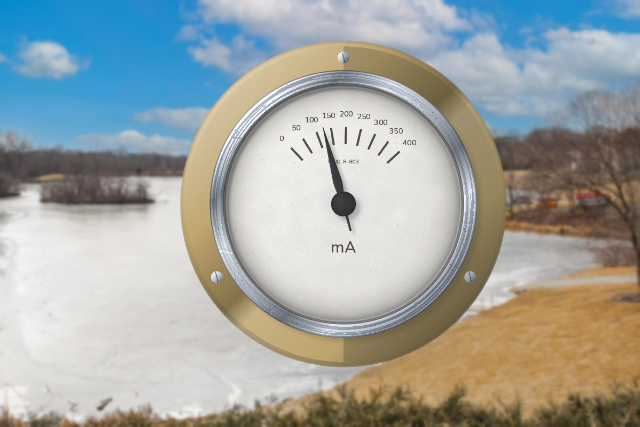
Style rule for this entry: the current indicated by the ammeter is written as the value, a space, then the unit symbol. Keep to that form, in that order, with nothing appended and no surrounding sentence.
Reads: 125 mA
